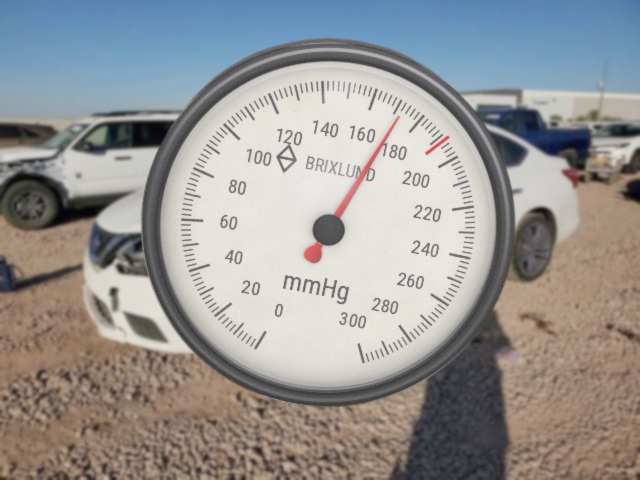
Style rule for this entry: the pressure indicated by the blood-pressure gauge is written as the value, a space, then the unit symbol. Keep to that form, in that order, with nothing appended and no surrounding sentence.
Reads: 172 mmHg
